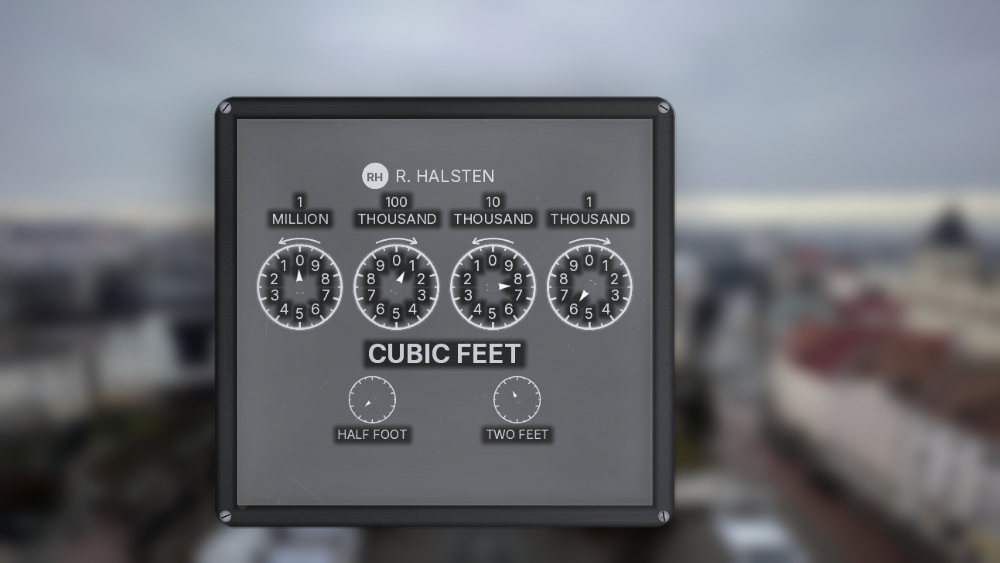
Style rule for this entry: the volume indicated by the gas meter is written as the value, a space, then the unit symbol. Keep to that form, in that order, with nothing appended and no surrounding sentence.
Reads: 7600 ft³
